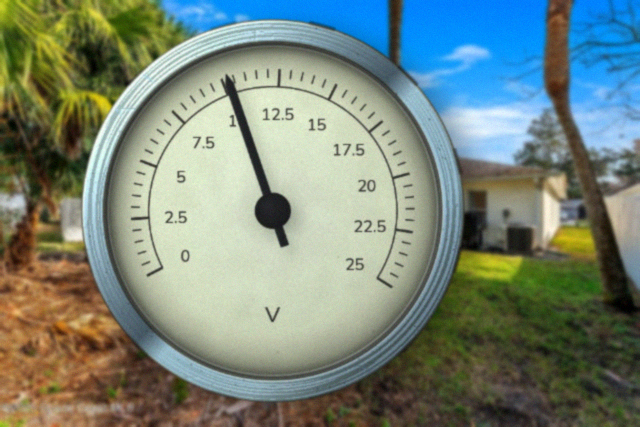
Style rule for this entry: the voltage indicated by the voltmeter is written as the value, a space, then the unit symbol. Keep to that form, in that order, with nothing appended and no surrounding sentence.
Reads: 10.25 V
